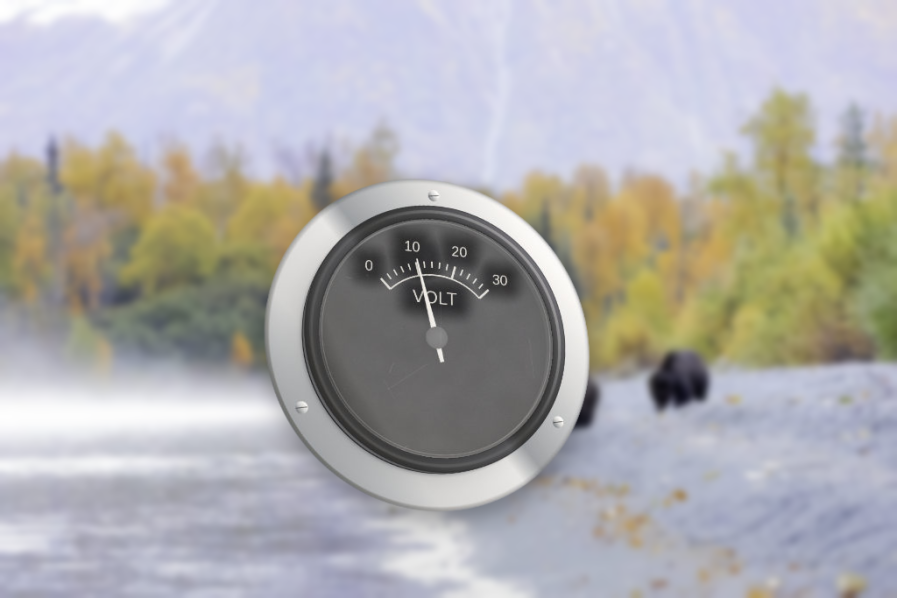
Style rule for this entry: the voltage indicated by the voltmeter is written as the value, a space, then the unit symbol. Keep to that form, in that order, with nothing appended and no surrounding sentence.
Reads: 10 V
